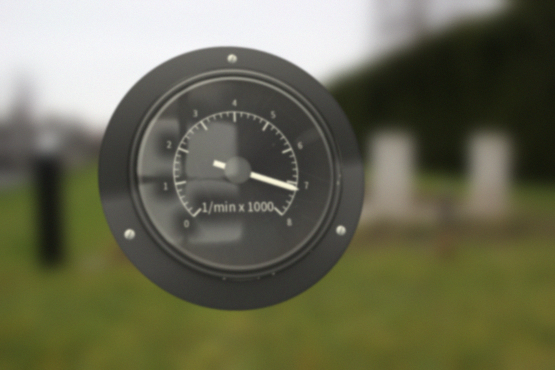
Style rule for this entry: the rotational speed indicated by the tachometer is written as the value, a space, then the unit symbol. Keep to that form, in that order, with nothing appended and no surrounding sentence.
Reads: 7200 rpm
